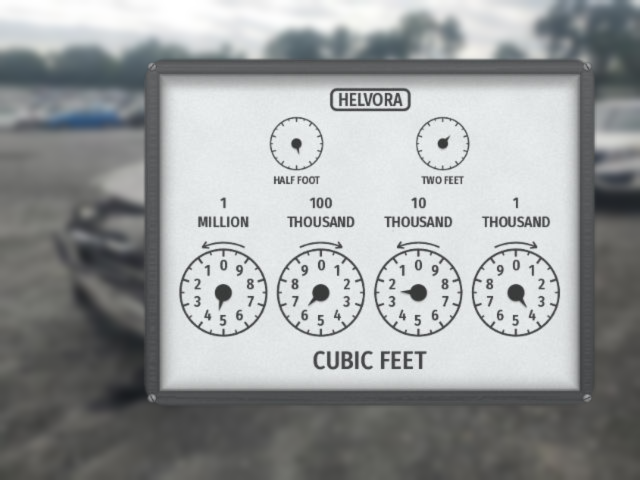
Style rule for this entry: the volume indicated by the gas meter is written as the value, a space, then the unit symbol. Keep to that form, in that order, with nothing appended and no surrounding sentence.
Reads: 462400 ft³
